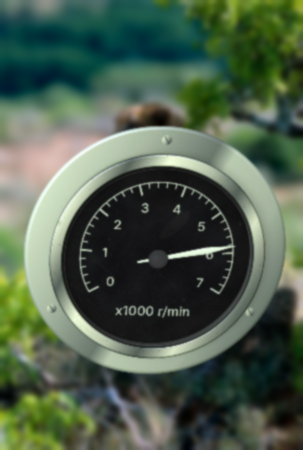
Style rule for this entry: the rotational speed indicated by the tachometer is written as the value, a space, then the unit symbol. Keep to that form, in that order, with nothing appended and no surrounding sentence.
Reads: 5800 rpm
